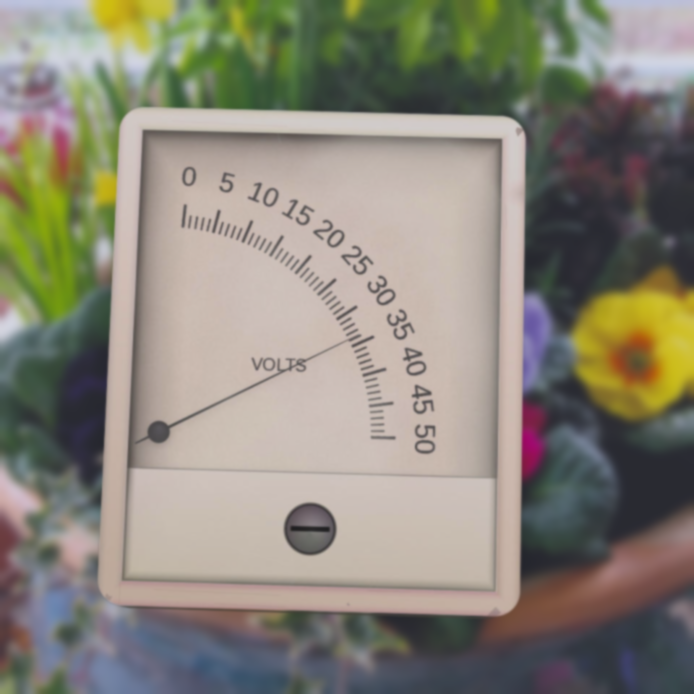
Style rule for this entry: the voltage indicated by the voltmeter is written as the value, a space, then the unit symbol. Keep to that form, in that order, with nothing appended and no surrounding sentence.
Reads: 34 V
